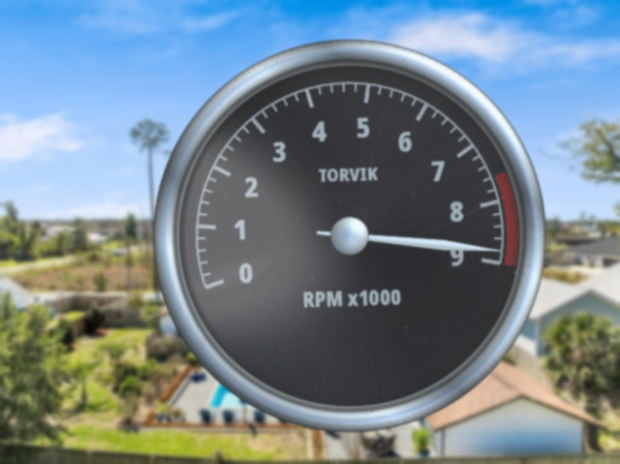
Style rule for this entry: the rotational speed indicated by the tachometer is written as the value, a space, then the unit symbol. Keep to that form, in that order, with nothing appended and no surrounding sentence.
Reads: 8800 rpm
